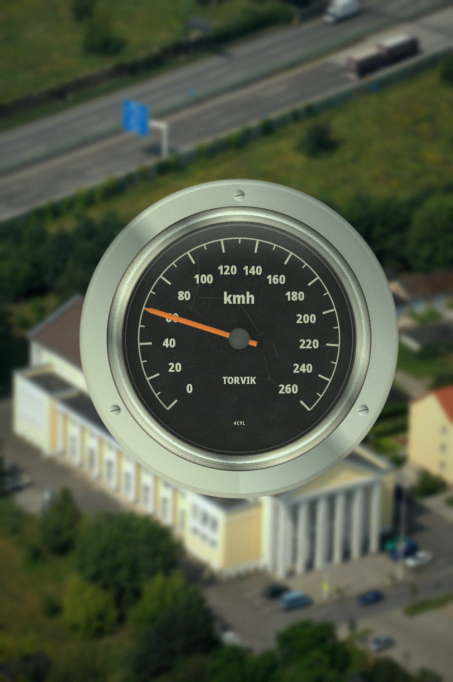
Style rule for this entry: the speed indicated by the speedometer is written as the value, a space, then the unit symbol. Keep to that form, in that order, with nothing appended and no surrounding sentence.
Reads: 60 km/h
